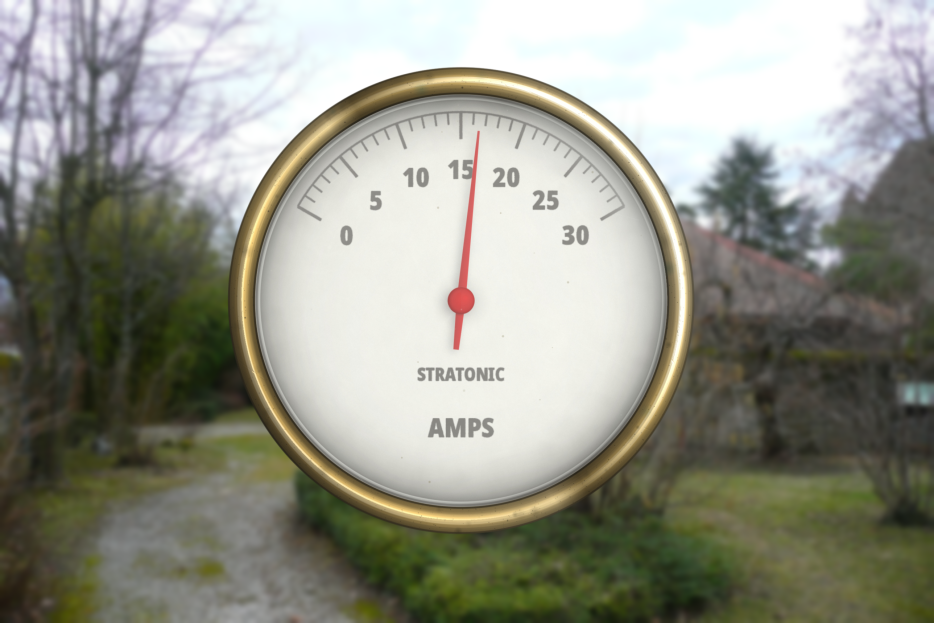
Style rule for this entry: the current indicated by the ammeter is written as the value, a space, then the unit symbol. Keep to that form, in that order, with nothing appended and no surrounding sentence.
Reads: 16.5 A
